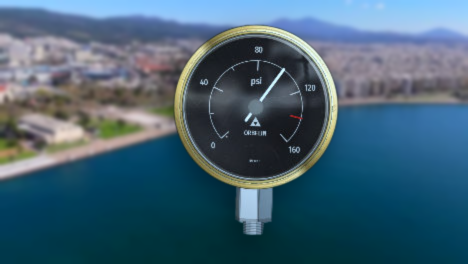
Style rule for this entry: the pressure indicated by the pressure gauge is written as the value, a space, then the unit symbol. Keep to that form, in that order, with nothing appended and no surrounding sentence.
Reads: 100 psi
